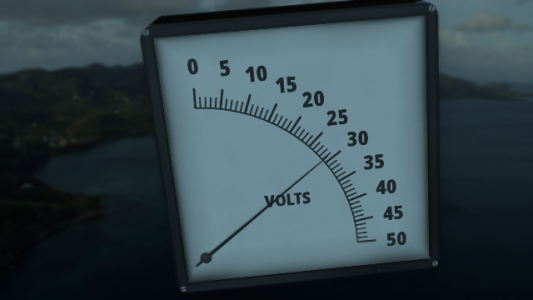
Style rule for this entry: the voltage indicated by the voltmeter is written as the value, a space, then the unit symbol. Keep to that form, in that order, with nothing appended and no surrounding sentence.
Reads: 29 V
